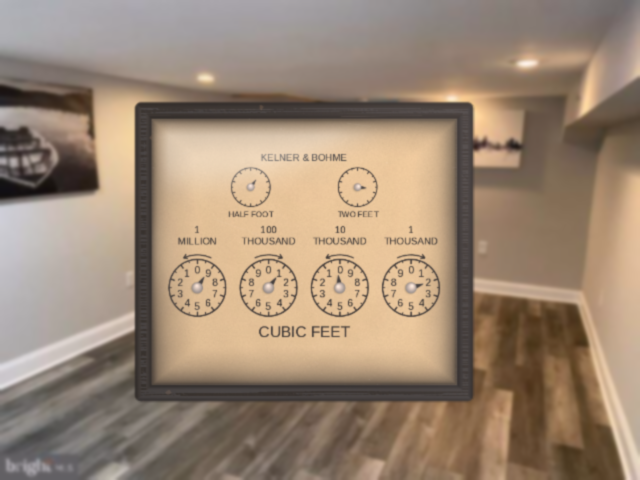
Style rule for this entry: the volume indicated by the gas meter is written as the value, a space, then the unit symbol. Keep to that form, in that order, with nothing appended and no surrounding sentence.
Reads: 910200 ft³
